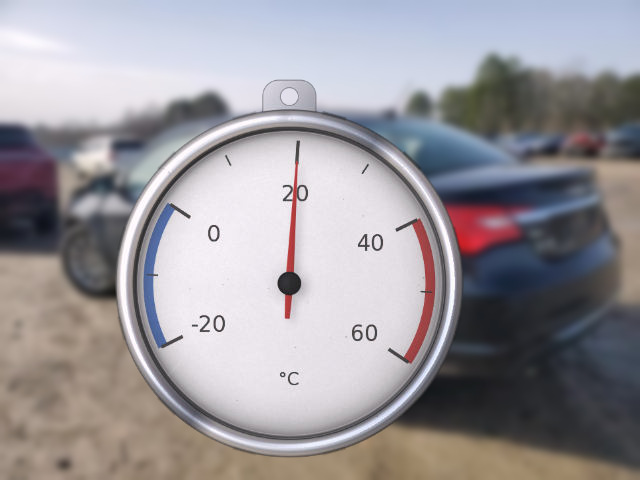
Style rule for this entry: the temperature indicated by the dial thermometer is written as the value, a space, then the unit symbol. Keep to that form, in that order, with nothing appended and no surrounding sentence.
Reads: 20 °C
